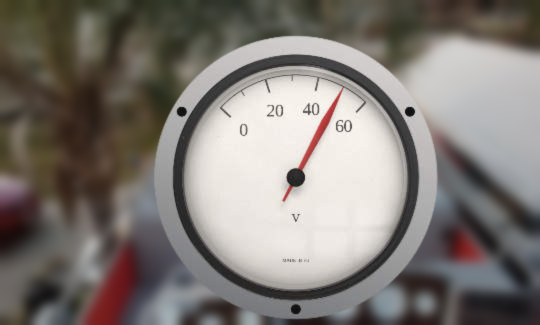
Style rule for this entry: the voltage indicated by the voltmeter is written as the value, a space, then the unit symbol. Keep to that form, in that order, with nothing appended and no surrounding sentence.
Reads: 50 V
